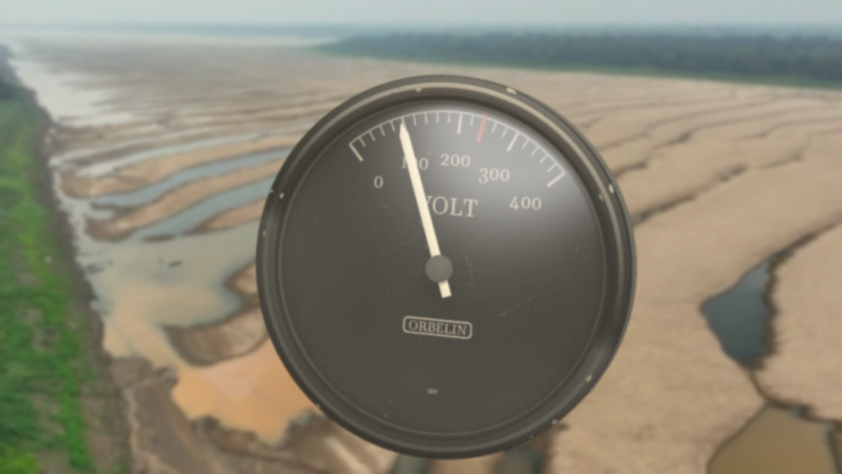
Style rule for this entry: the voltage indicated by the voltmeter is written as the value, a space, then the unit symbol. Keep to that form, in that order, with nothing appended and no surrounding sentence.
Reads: 100 V
